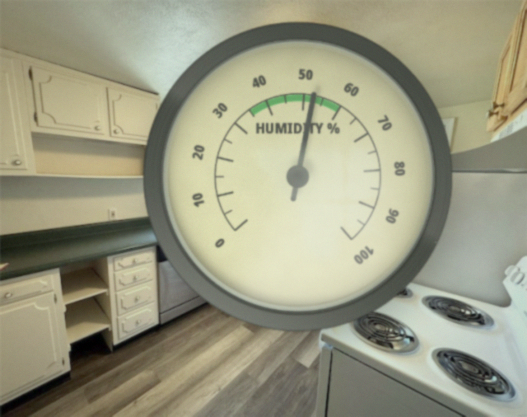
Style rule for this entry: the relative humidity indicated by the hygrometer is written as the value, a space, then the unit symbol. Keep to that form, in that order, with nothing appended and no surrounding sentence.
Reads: 52.5 %
